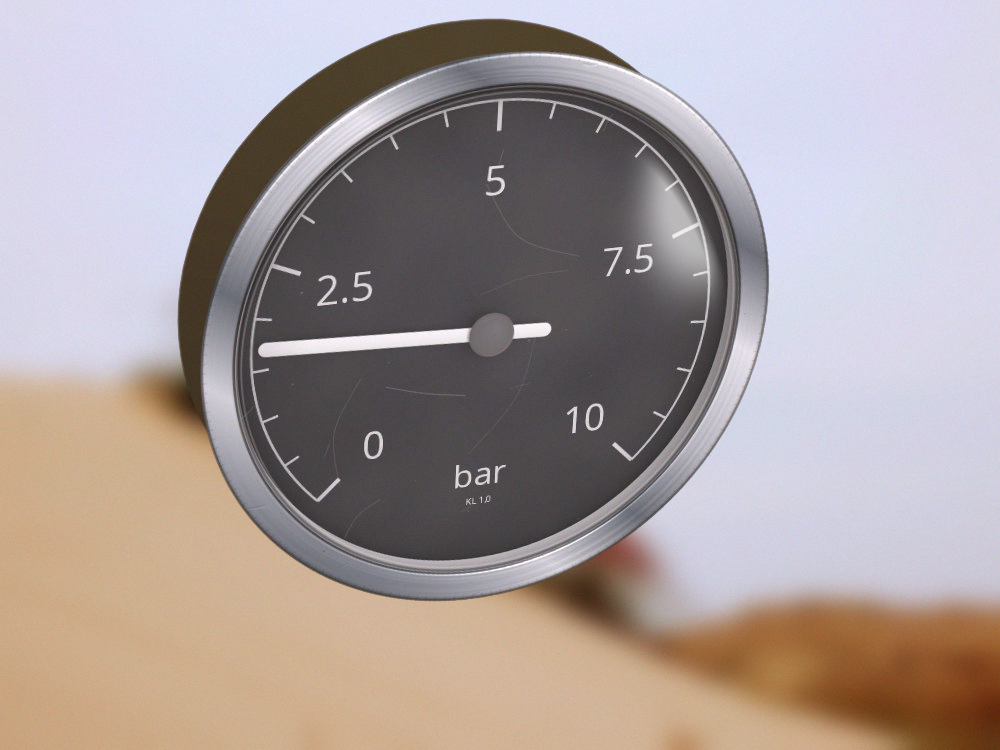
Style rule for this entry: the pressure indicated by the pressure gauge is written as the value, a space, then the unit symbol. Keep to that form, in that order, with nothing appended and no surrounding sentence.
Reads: 1.75 bar
